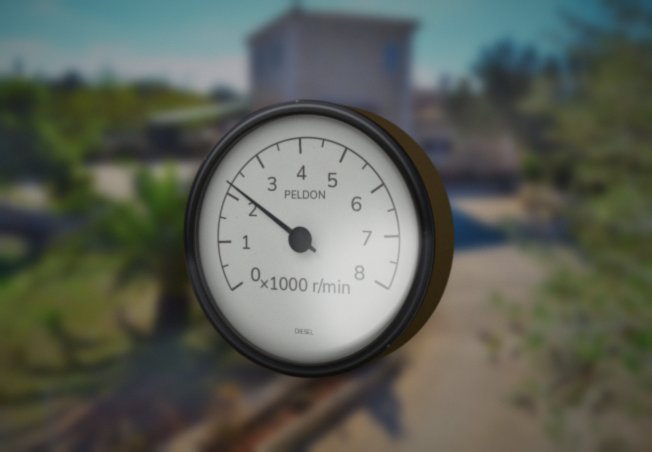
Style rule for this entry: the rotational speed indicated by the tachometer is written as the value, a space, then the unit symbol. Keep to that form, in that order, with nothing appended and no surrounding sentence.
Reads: 2250 rpm
